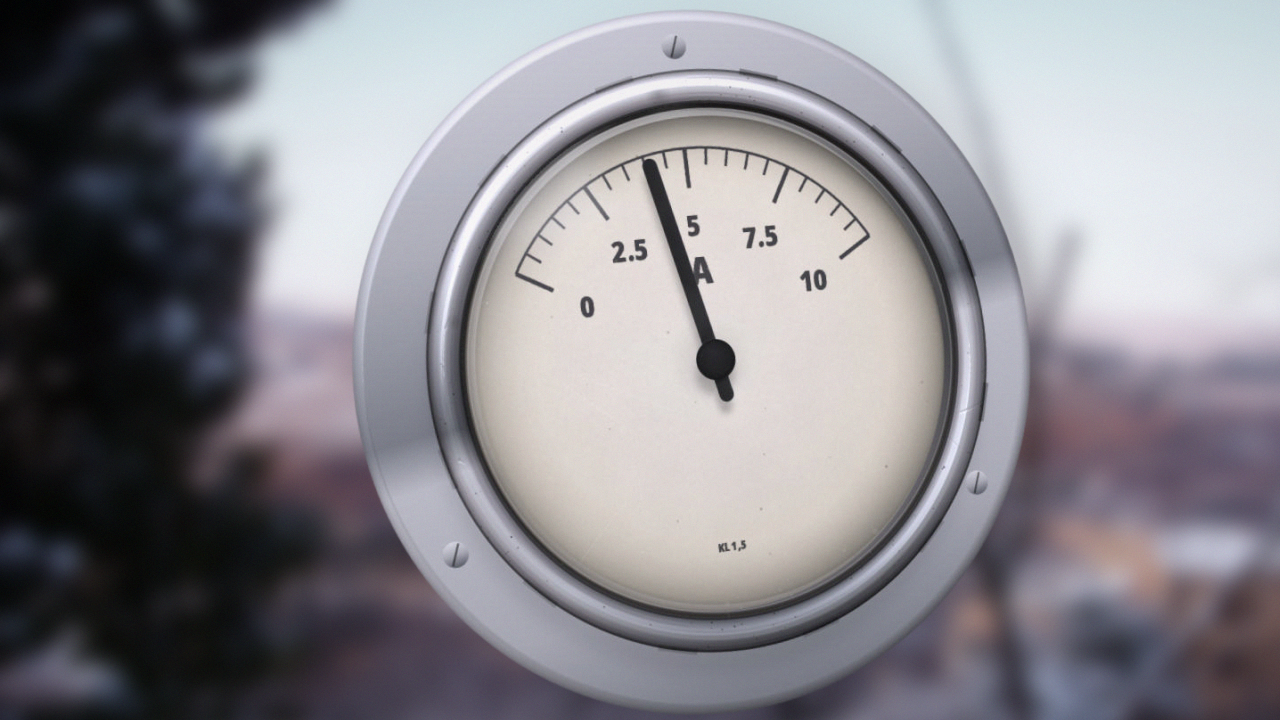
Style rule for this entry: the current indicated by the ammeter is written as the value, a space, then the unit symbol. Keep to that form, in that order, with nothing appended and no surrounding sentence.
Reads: 4 A
